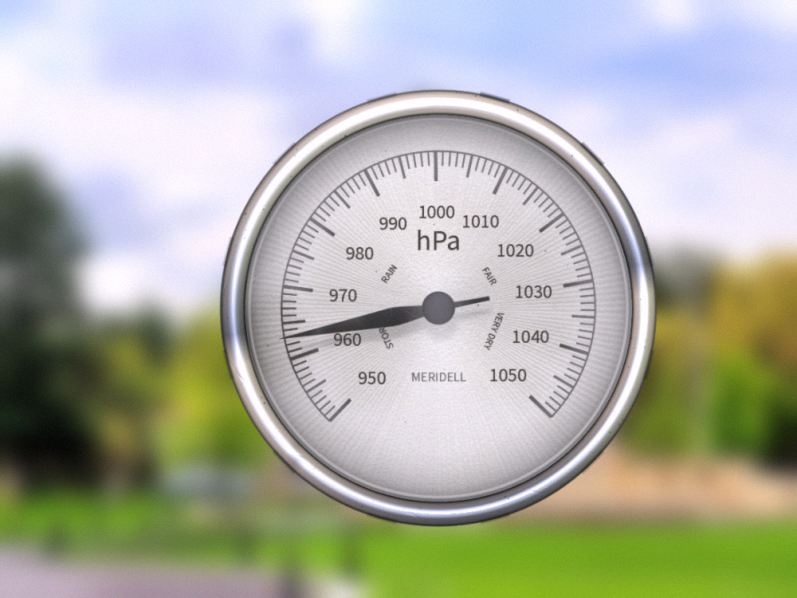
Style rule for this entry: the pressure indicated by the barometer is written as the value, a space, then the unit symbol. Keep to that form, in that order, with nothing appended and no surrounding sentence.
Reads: 963 hPa
